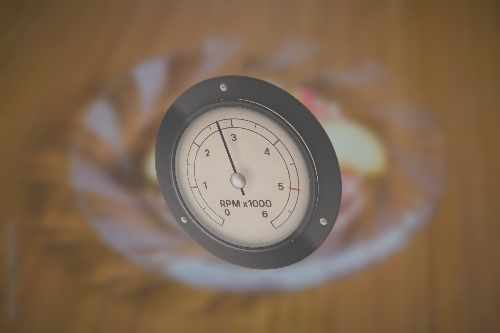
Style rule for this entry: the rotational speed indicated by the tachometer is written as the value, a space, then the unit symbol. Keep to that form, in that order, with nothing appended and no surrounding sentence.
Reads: 2750 rpm
